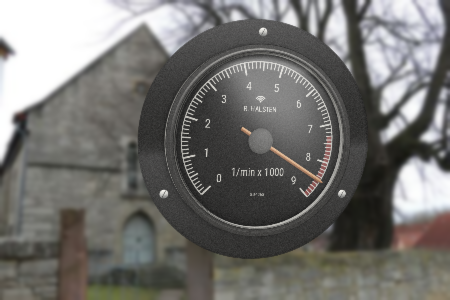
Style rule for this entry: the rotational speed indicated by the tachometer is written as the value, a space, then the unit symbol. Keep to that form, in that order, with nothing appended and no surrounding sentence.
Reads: 8500 rpm
